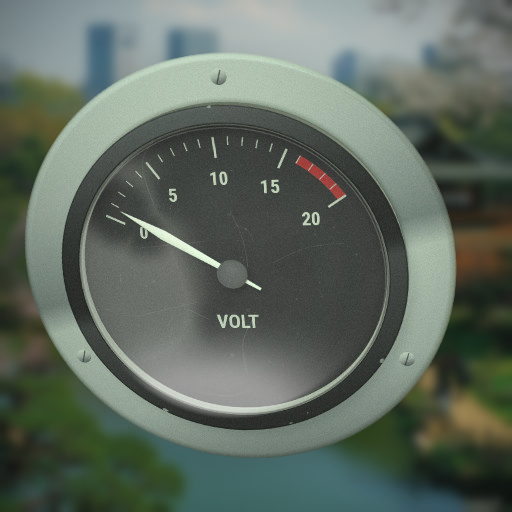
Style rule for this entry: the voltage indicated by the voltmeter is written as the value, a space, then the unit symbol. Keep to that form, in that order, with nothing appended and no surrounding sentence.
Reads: 1 V
